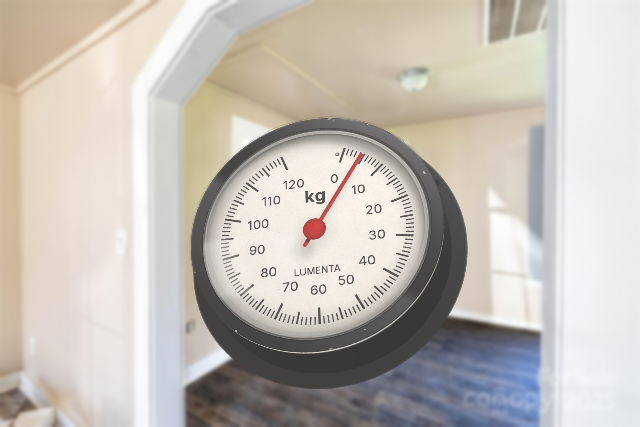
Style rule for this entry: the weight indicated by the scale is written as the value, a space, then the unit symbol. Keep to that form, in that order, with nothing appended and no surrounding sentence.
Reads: 5 kg
